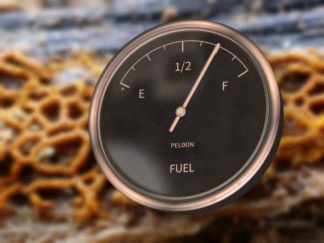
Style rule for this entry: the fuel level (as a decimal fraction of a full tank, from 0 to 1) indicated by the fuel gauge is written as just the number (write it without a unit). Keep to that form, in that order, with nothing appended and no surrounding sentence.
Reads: 0.75
